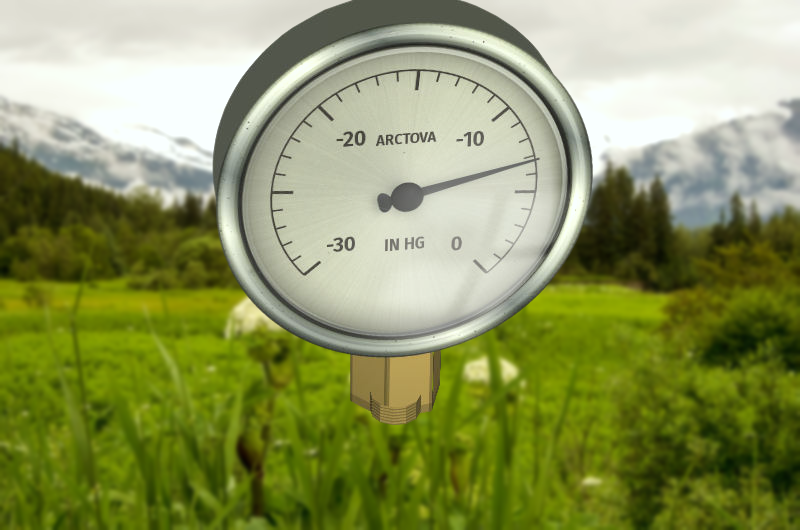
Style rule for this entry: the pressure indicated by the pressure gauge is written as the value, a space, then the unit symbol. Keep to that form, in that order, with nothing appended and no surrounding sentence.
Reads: -7 inHg
